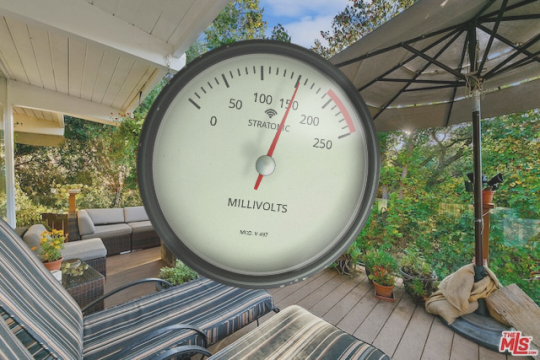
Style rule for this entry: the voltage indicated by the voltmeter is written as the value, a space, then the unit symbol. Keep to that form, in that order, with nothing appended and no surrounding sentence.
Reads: 150 mV
